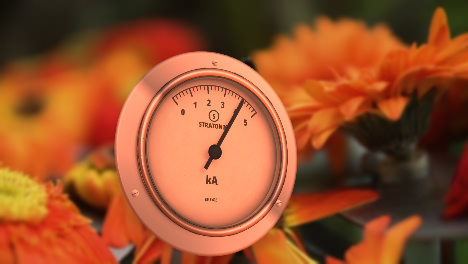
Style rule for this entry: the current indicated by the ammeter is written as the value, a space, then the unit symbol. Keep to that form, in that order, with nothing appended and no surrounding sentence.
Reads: 4 kA
